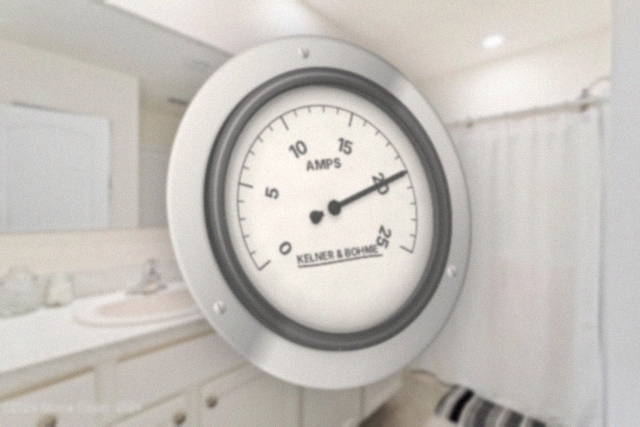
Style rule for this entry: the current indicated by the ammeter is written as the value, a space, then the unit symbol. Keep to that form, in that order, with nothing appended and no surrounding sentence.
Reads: 20 A
